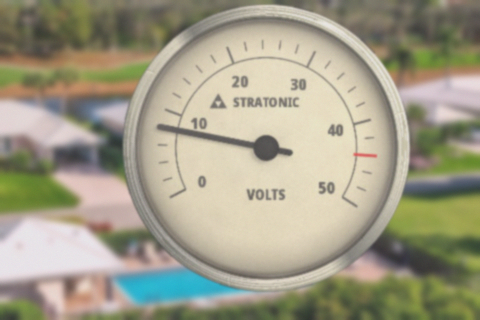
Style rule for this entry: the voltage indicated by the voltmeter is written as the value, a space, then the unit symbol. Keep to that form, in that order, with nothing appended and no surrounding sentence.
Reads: 8 V
